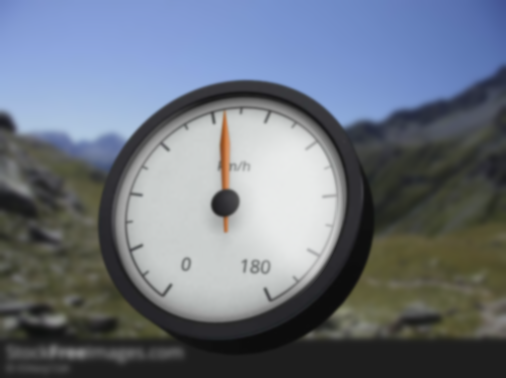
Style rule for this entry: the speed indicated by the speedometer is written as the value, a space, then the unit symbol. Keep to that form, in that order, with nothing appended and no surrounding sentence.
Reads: 85 km/h
